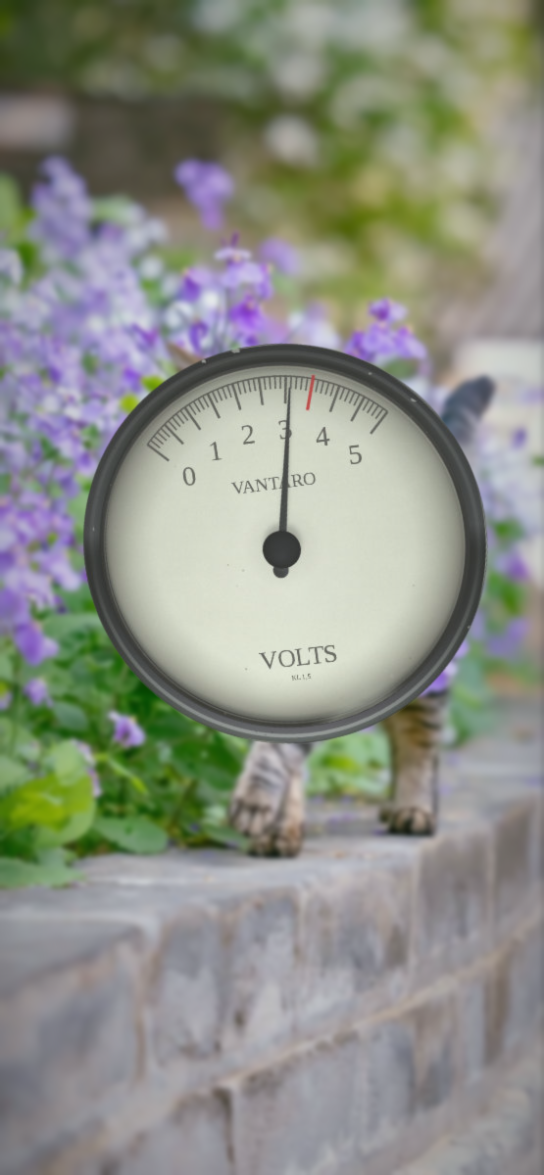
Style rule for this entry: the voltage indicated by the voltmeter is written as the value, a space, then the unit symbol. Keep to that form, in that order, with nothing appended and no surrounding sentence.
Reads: 3.1 V
